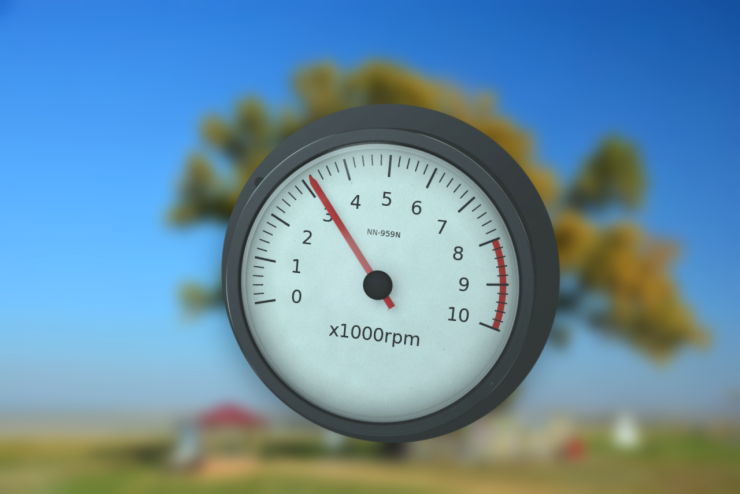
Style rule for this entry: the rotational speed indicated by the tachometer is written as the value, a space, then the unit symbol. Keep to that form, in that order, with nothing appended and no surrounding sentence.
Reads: 3200 rpm
